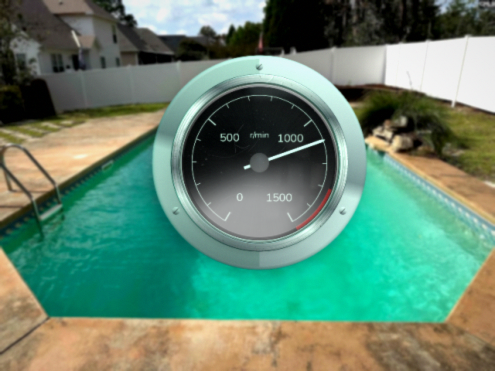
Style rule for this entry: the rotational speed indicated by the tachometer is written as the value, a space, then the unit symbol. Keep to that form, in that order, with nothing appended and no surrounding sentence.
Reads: 1100 rpm
